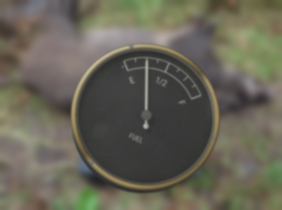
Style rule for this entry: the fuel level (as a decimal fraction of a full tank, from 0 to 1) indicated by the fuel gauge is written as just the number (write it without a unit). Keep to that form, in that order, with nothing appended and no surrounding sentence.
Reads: 0.25
